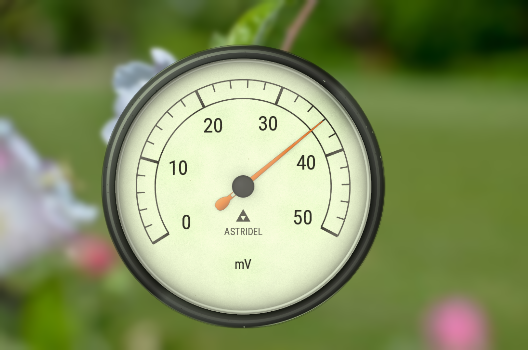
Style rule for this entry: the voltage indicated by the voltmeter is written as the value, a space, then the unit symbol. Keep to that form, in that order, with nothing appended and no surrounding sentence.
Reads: 36 mV
